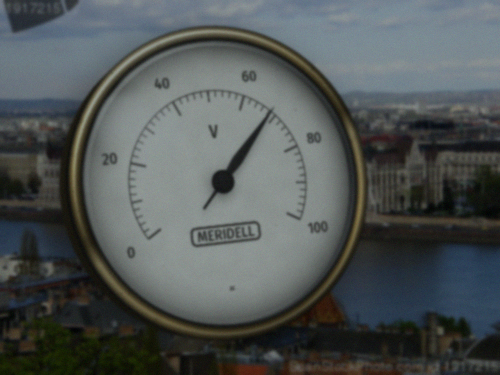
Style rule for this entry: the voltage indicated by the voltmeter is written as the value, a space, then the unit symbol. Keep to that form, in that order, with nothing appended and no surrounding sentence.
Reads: 68 V
